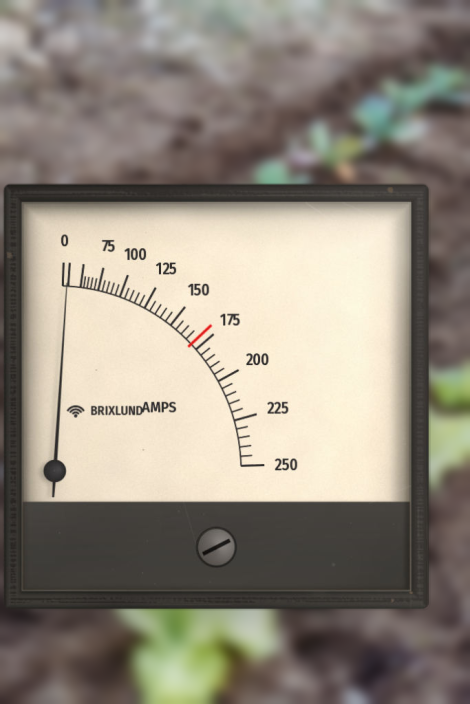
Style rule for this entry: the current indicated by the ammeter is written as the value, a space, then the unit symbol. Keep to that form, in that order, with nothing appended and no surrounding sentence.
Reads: 25 A
